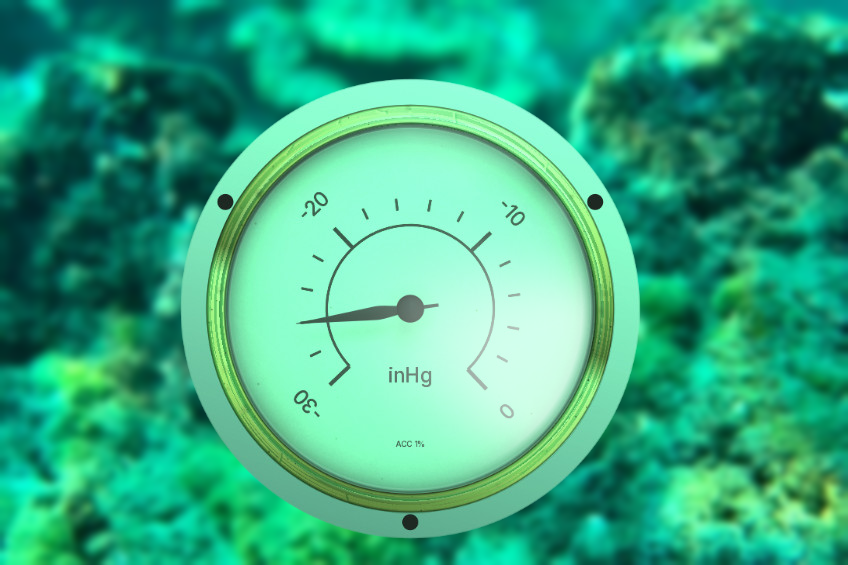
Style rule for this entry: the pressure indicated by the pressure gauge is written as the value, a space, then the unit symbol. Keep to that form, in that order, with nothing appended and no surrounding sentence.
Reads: -26 inHg
